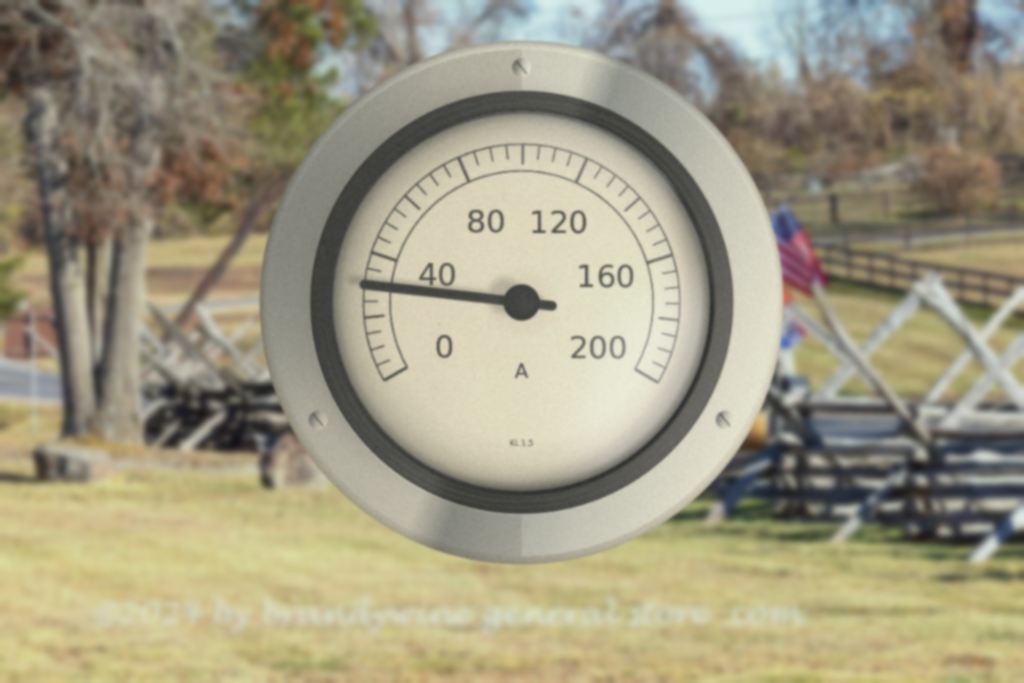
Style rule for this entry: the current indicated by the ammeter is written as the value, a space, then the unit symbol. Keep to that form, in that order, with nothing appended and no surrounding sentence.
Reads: 30 A
